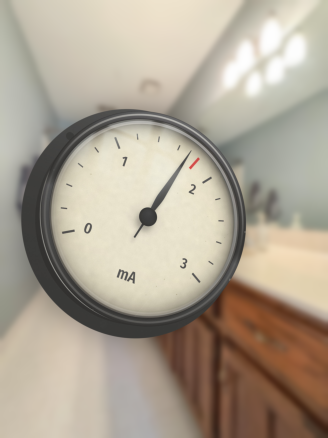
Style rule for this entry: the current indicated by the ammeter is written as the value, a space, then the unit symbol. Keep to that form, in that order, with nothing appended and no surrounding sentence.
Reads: 1.7 mA
